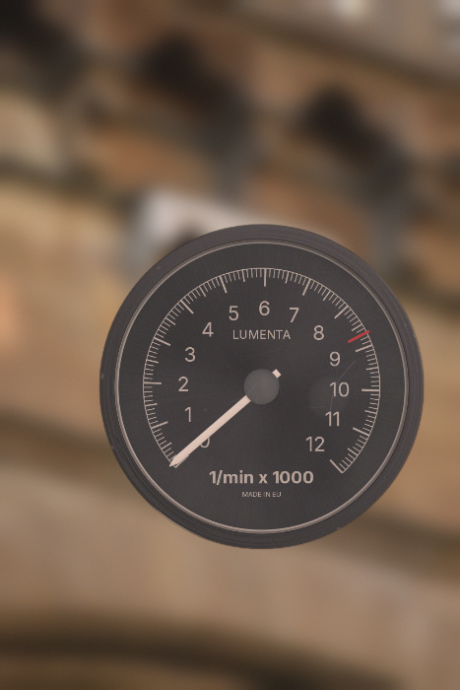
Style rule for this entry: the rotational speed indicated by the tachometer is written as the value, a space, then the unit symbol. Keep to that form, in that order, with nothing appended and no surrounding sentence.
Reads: 100 rpm
